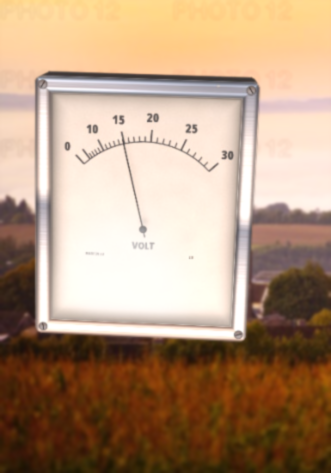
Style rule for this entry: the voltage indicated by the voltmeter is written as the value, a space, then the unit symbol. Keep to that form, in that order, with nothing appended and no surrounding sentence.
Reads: 15 V
